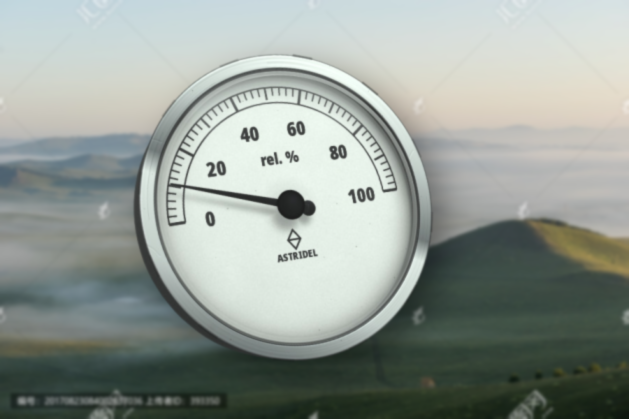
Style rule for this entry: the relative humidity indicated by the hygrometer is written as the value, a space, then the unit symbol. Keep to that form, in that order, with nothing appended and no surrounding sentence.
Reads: 10 %
